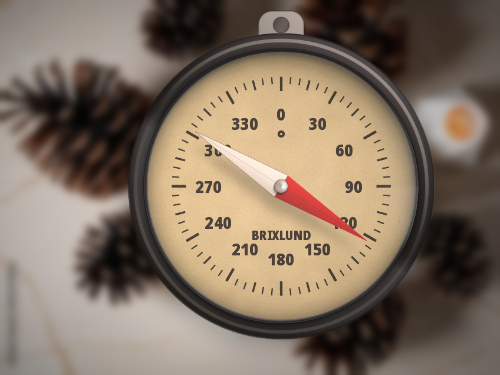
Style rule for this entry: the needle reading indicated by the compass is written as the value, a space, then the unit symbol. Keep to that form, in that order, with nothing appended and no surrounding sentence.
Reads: 122.5 °
